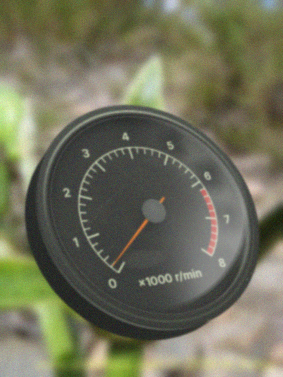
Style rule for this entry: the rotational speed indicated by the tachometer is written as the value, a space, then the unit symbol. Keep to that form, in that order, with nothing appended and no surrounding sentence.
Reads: 200 rpm
